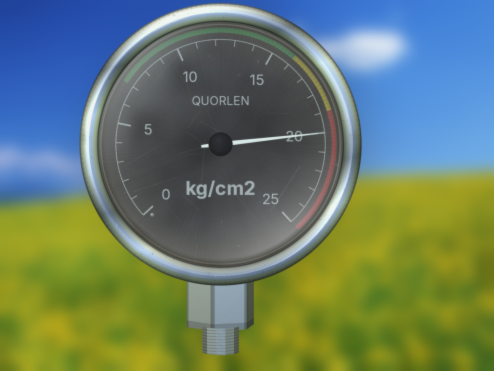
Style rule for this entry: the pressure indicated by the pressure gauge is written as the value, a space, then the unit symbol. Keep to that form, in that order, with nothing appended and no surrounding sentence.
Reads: 20 kg/cm²
